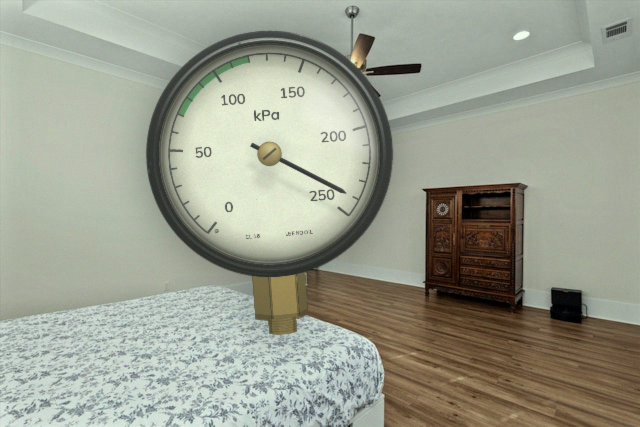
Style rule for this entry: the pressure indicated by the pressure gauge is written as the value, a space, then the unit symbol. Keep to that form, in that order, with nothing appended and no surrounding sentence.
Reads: 240 kPa
